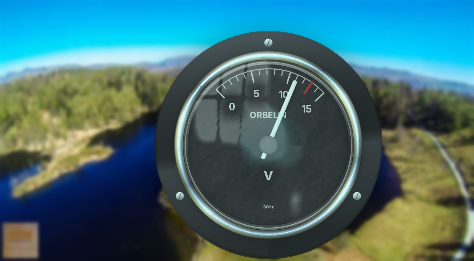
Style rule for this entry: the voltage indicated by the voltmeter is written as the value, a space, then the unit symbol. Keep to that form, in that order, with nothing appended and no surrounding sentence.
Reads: 11 V
